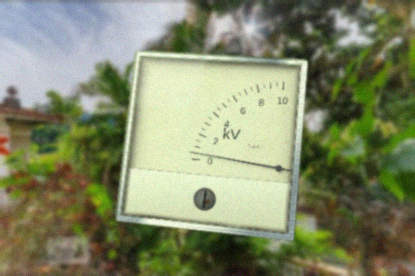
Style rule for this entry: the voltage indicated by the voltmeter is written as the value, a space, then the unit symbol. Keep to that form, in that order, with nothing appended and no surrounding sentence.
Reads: 0.5 kV
